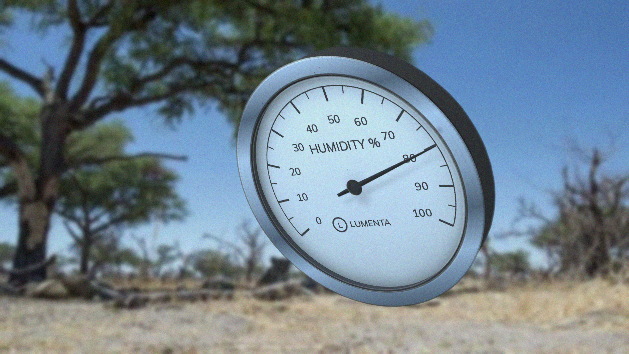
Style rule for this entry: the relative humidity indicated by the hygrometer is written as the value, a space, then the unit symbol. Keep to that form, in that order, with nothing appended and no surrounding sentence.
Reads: 80 %
